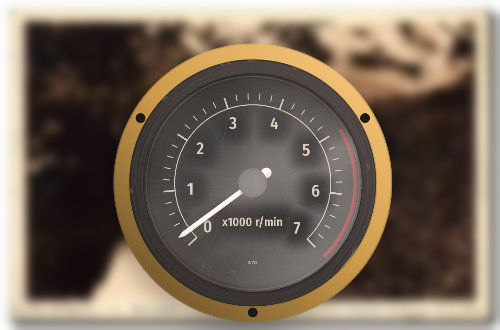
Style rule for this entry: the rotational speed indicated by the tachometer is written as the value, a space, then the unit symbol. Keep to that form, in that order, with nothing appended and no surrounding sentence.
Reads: 200 rpm
